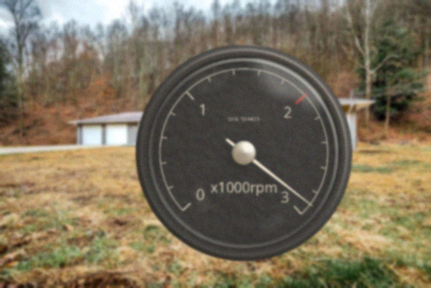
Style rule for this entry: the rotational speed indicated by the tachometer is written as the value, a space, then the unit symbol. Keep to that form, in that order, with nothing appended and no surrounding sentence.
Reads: 2900 rpm
